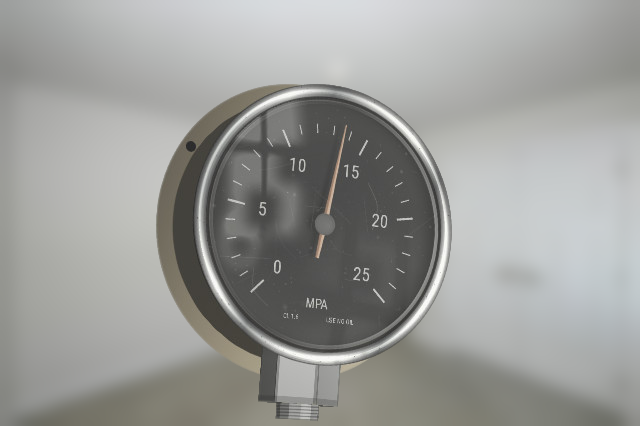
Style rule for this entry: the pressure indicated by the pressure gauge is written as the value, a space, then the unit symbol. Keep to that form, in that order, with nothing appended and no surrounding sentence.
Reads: 13.5 MPa
